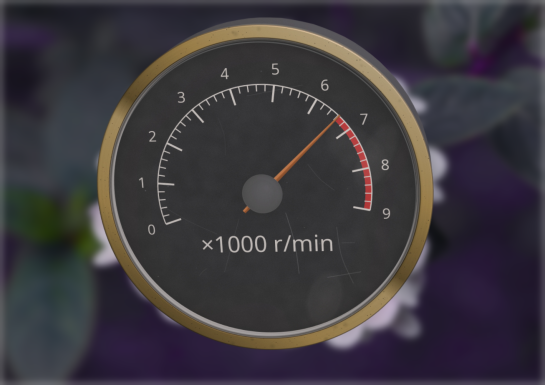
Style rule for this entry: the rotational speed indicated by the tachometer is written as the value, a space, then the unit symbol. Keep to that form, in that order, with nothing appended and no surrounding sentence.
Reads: 6600 rpm
